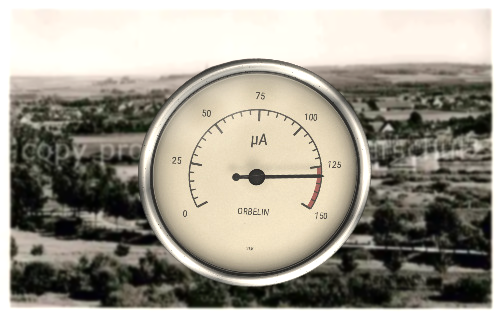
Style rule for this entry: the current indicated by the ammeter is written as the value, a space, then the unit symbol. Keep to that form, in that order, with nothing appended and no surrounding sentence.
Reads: 130 µA
